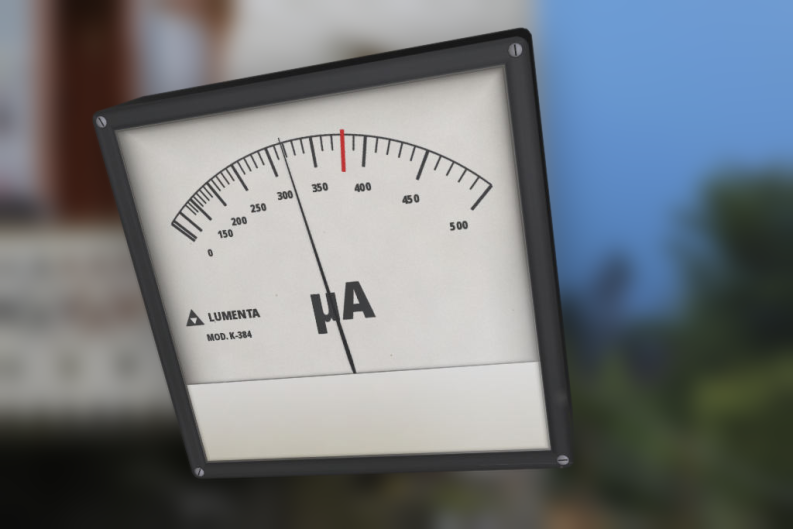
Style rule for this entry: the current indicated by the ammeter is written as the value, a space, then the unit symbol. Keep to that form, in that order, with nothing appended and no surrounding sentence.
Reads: 320 µA
